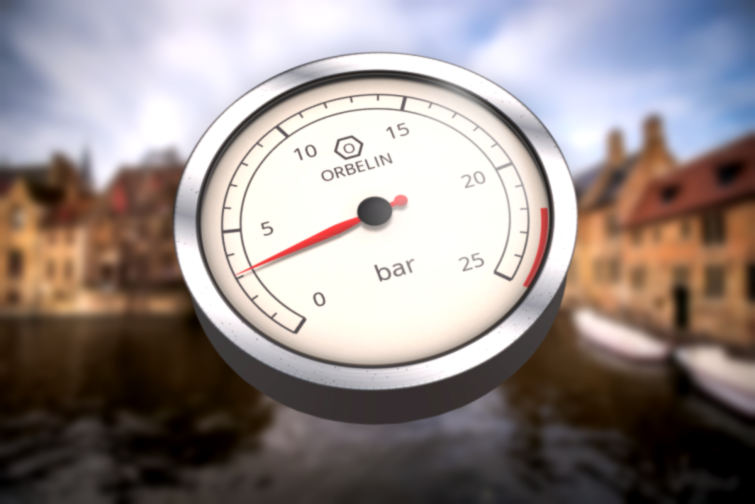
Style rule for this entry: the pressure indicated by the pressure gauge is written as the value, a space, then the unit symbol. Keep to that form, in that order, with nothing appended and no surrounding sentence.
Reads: 3 bar
